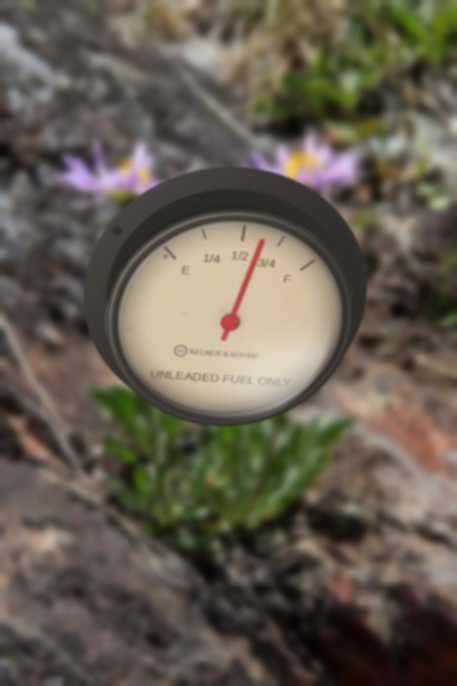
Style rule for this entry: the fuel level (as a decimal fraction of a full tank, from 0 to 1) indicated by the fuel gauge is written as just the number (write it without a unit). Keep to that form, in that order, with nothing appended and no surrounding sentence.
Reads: 0.625
